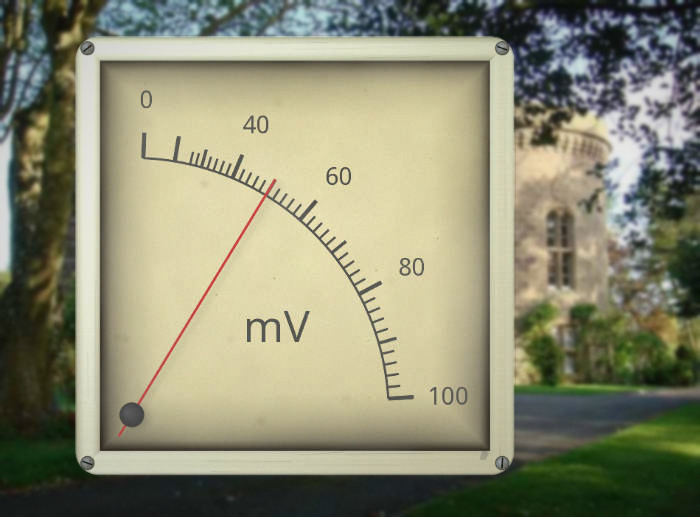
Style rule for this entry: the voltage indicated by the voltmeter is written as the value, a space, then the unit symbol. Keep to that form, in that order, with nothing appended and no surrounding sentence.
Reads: 50 mV
